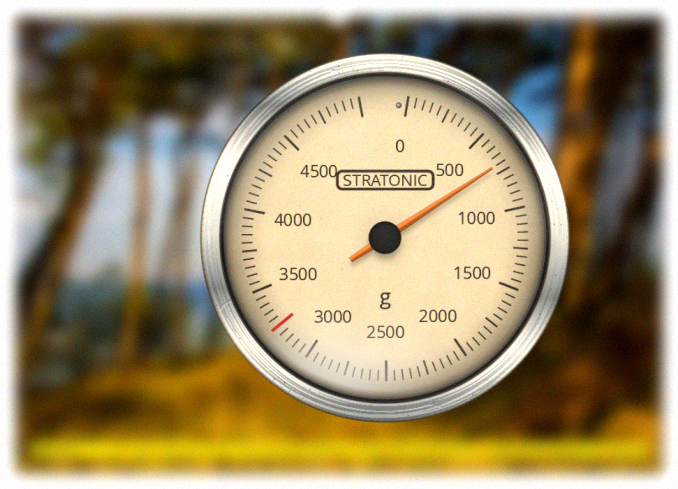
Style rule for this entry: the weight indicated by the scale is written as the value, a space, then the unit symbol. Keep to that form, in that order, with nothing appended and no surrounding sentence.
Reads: 700 g
